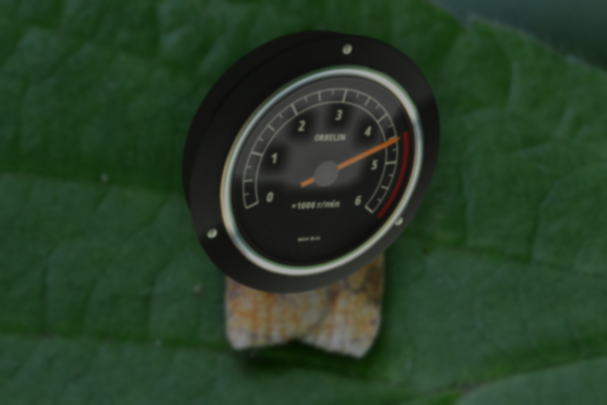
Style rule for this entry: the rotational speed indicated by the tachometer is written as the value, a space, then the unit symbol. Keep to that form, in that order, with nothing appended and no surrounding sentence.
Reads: 4500 rpm
